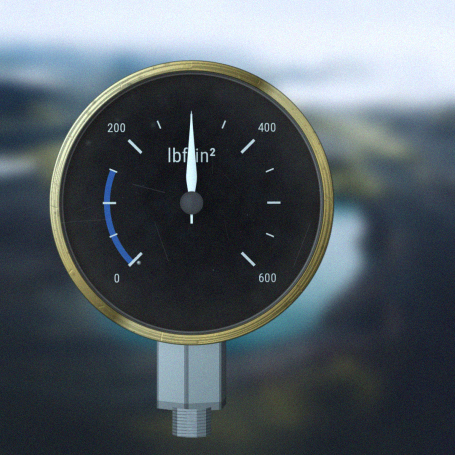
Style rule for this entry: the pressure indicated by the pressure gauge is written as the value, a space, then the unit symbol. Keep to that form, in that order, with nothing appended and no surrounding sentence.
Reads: 300 psi
